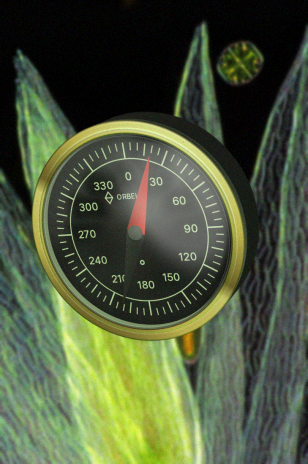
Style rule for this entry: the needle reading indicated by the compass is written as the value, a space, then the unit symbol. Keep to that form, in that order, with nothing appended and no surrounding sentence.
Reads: 20 °
